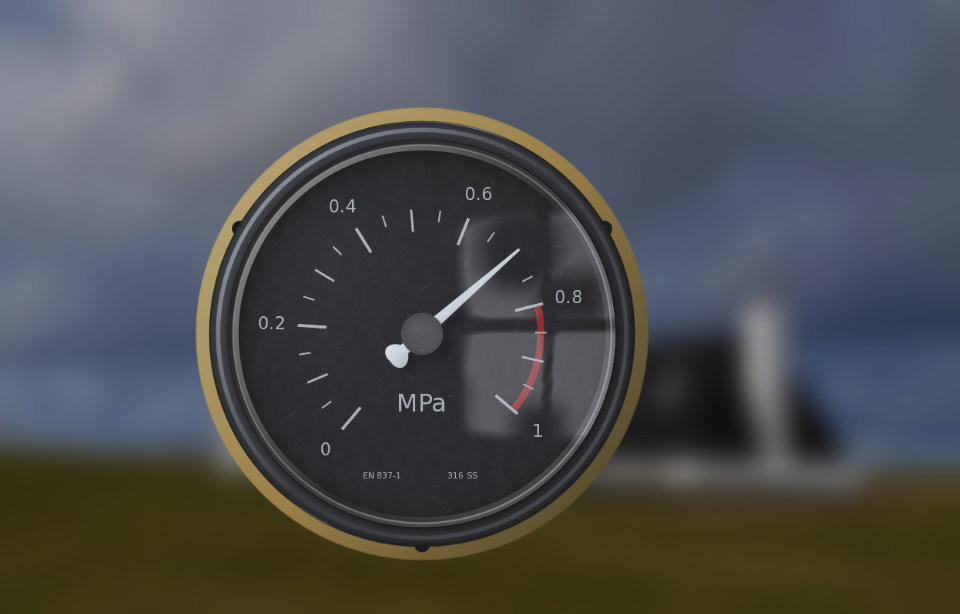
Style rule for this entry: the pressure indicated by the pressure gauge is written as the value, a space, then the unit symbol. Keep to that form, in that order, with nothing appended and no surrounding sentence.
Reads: 0.7 MPa
